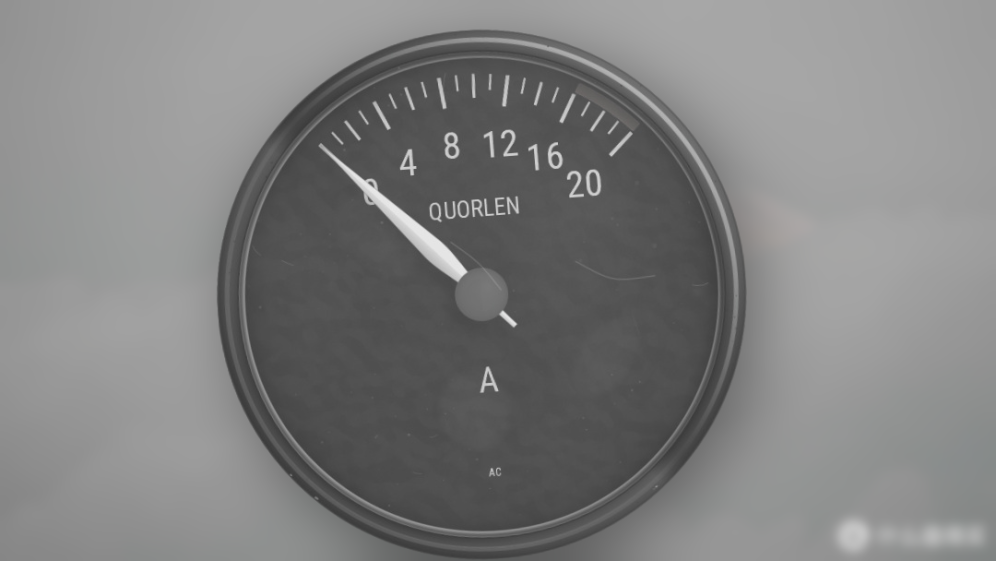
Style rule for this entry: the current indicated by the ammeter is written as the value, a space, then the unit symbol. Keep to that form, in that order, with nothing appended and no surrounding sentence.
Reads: 0 A
